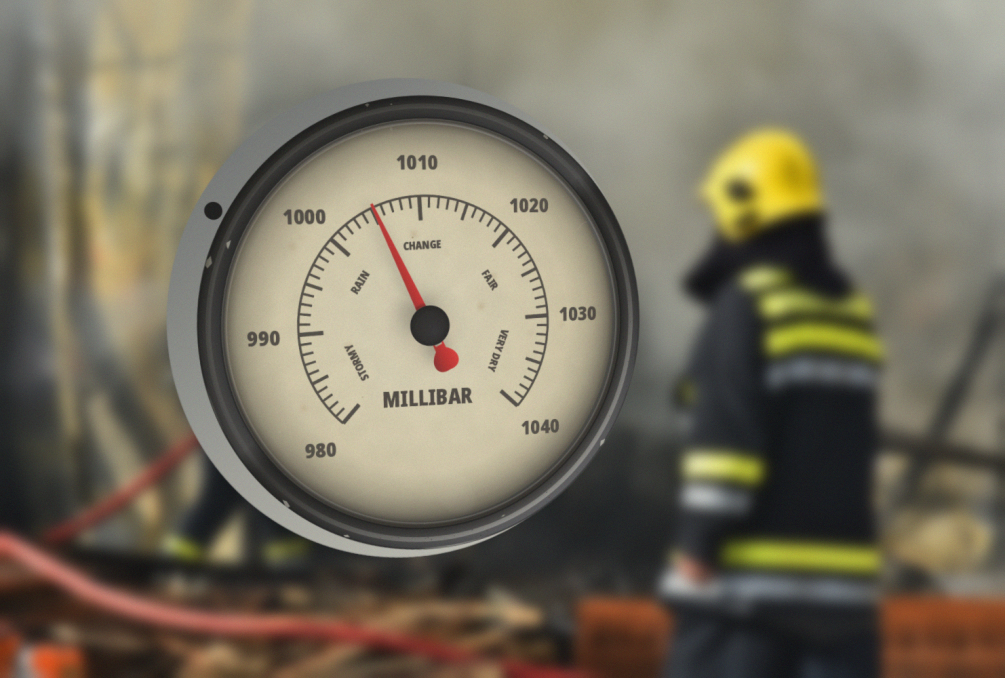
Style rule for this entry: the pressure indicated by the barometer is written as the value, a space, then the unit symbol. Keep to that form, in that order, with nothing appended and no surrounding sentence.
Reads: 1005 mbar
